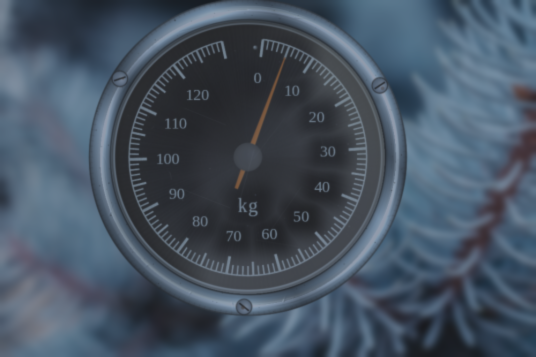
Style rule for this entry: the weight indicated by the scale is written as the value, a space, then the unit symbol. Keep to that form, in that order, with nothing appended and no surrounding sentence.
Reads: 5 kg
